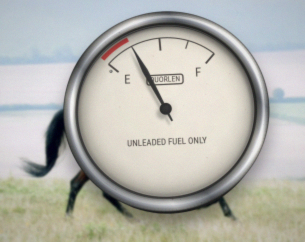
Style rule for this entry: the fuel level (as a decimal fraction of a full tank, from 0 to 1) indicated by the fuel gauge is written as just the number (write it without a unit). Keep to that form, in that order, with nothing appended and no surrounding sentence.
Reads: 0.25
